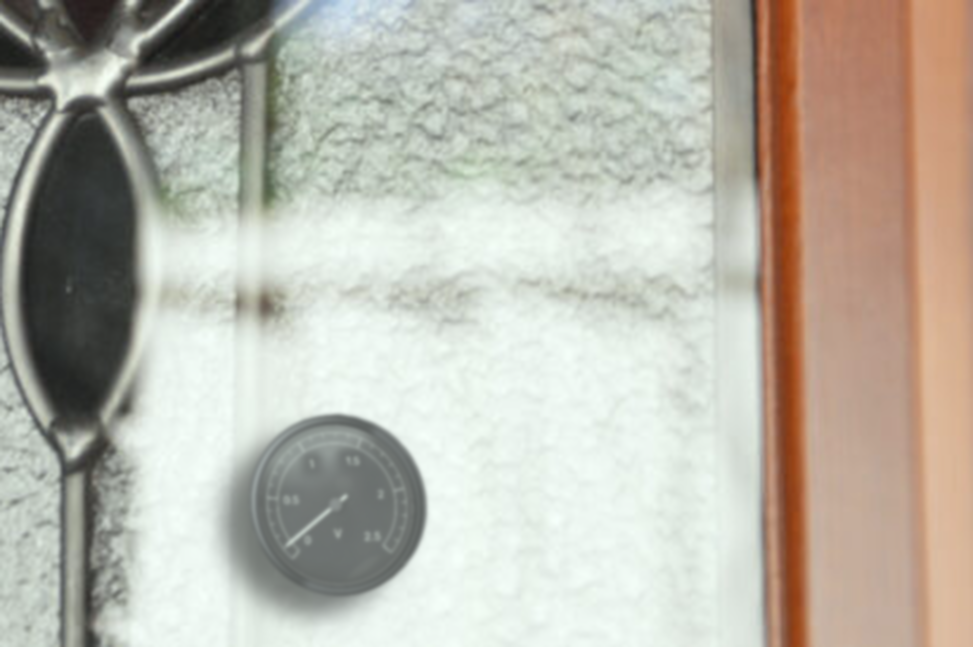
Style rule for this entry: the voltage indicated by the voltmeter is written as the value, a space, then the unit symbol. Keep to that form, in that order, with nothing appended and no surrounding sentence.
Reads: 0.1 V
